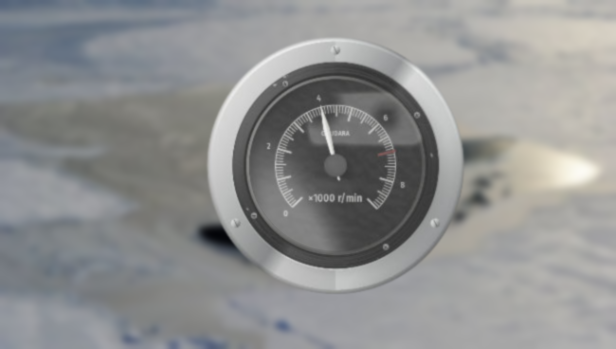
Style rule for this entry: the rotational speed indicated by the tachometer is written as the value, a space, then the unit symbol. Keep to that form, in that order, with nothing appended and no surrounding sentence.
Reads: 4000 rpm
